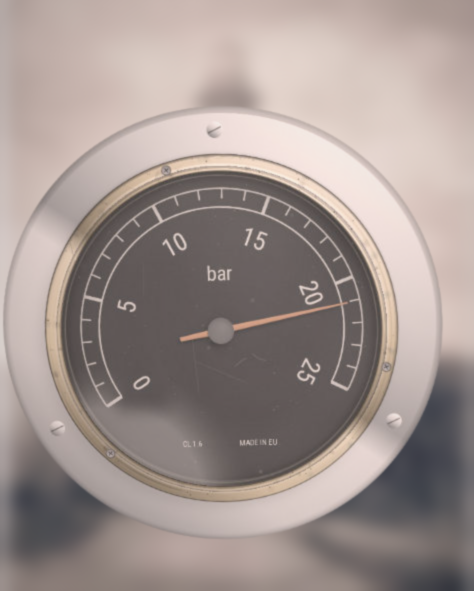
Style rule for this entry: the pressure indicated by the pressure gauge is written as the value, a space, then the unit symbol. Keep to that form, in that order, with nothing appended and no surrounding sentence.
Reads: 21 bar
